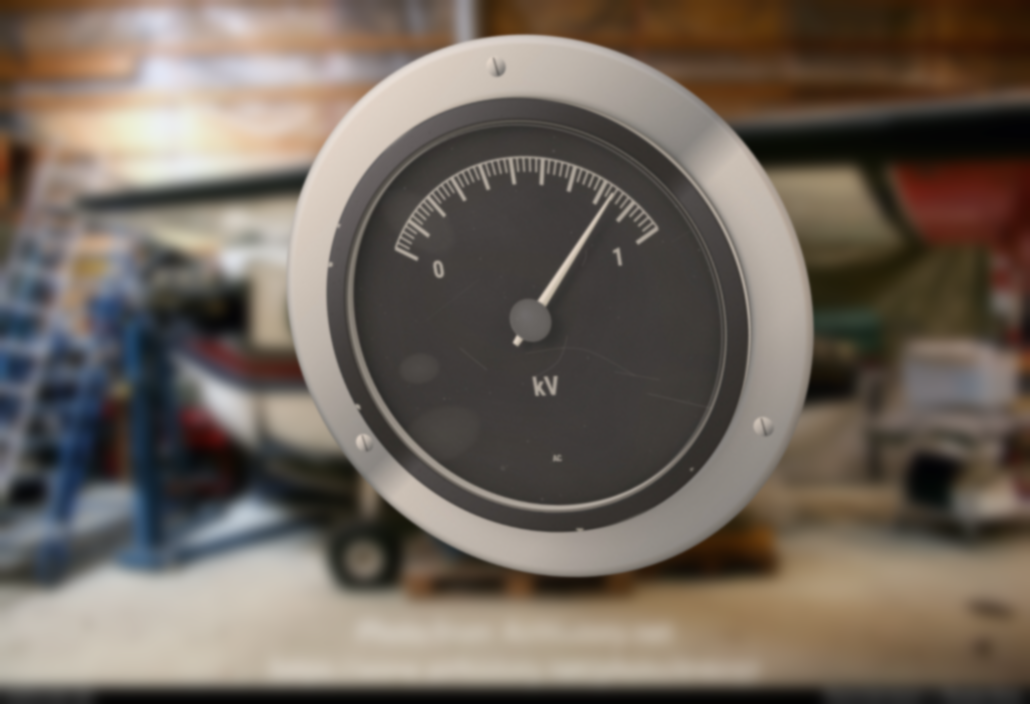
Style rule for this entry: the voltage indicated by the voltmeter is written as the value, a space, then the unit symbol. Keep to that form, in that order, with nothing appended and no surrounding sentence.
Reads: 0.84 kV
